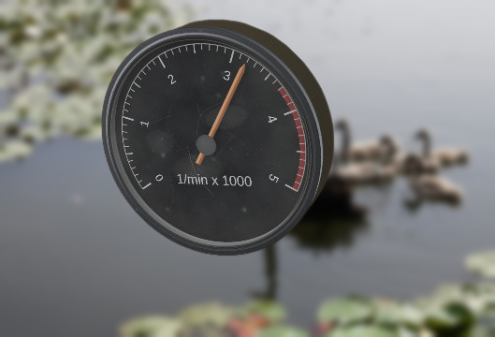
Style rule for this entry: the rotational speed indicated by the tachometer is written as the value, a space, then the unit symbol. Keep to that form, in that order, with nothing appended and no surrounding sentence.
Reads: 3200 rpm
